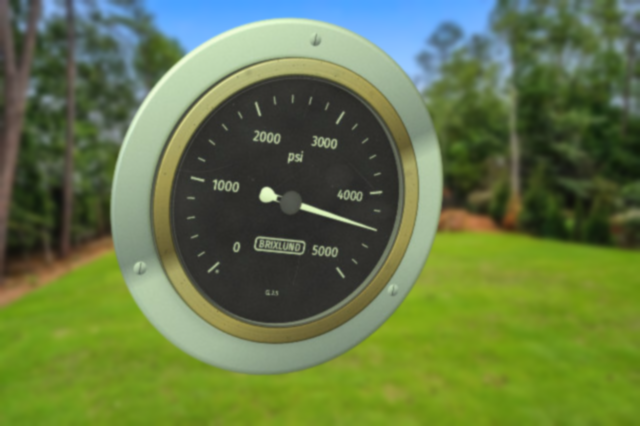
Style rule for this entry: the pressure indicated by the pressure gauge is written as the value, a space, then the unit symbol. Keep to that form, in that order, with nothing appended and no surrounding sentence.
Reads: 4400 psi
